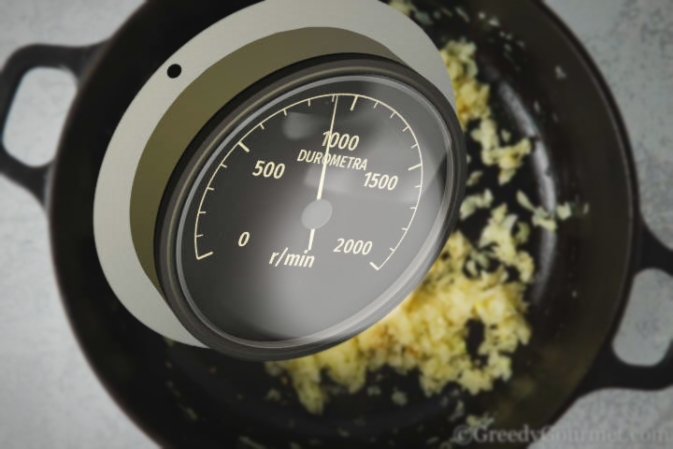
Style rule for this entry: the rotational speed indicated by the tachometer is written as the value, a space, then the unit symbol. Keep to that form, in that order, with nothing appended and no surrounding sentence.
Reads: 900 rpm
